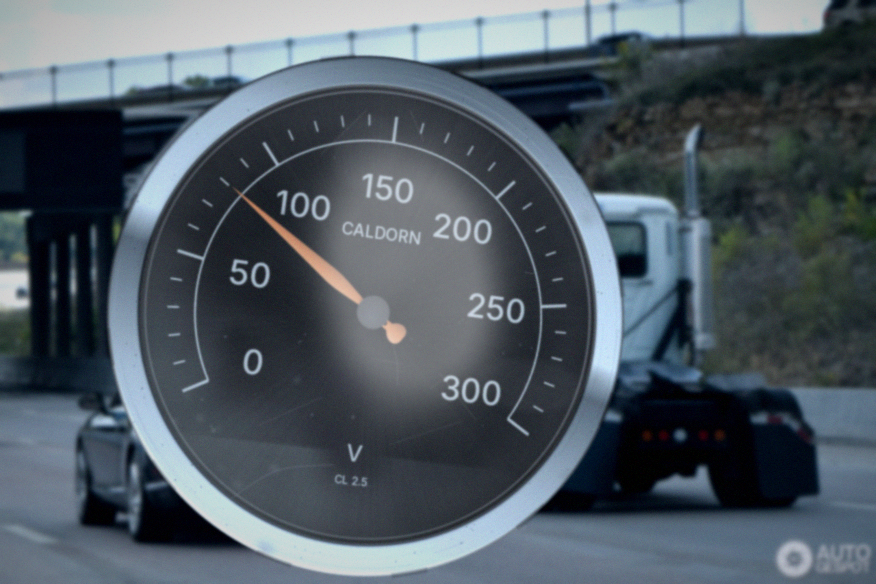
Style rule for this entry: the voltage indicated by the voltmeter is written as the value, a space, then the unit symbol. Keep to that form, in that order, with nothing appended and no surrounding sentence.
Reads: 80 V
